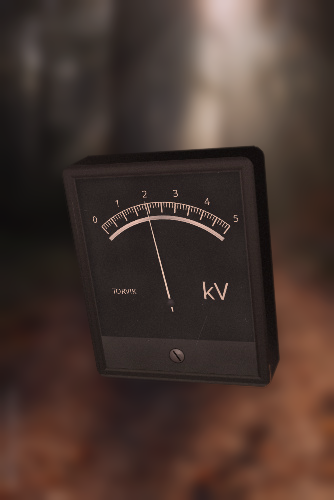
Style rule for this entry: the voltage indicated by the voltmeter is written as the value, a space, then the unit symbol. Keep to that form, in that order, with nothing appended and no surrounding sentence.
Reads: 2 kV
